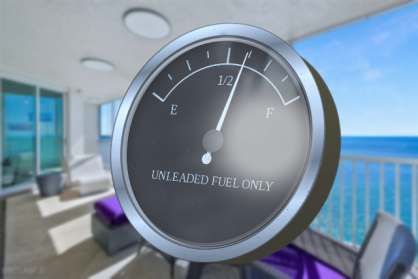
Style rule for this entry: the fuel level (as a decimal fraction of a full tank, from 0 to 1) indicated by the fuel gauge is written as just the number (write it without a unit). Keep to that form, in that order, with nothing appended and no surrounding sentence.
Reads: 0.625
